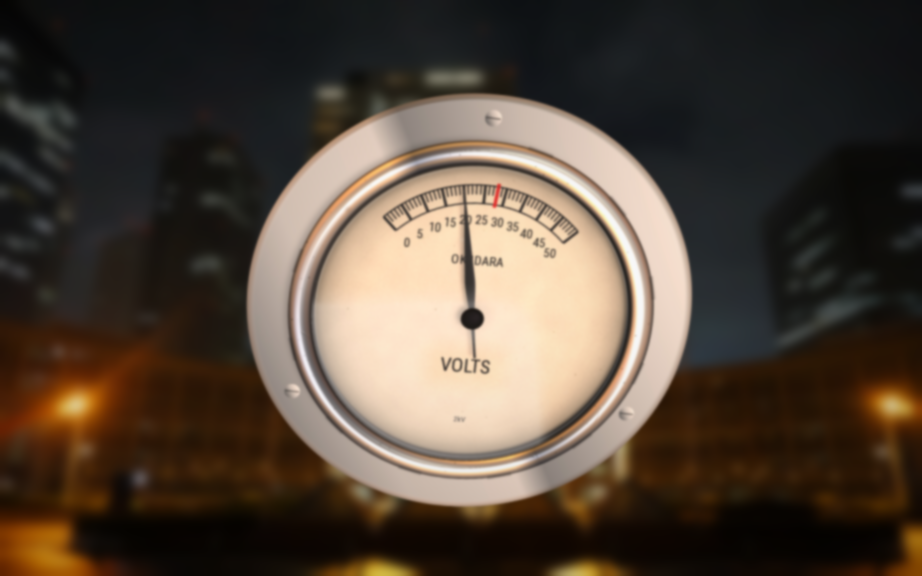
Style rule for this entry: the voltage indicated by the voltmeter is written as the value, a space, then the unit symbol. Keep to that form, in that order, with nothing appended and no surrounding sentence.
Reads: 20 V
